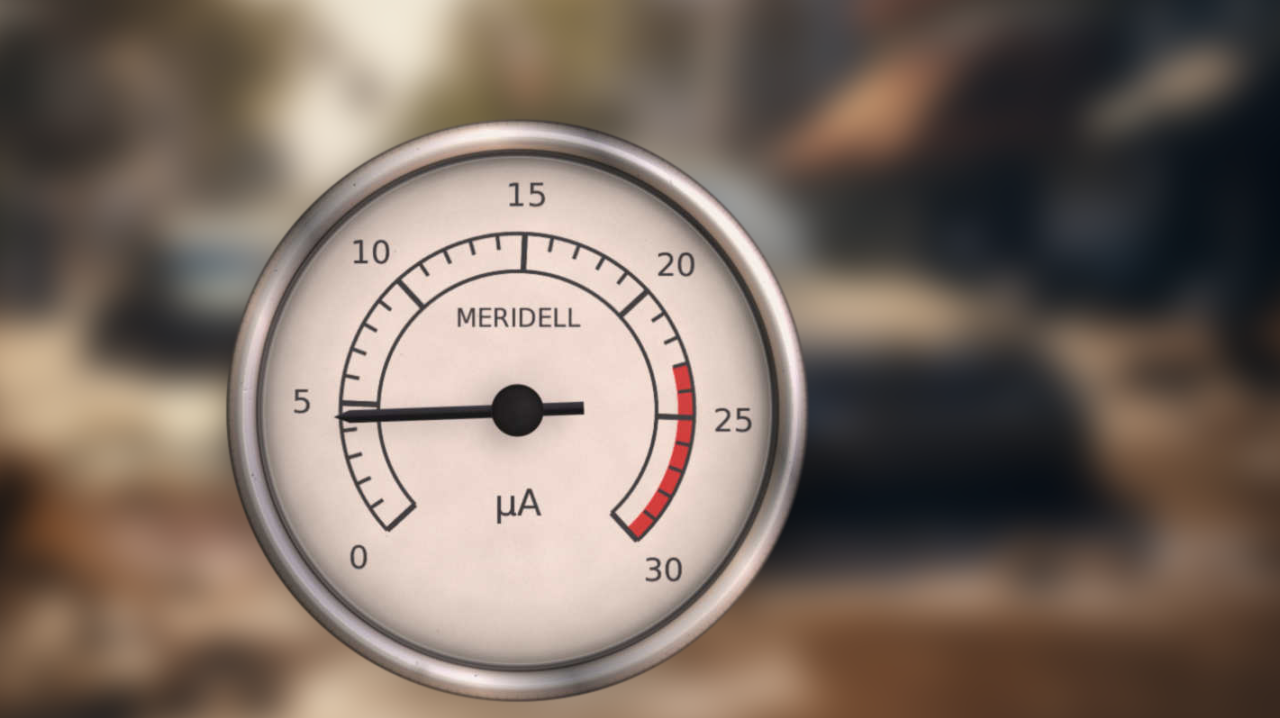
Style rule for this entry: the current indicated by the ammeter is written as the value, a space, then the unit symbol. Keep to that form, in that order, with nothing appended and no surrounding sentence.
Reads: 4.5 µA
